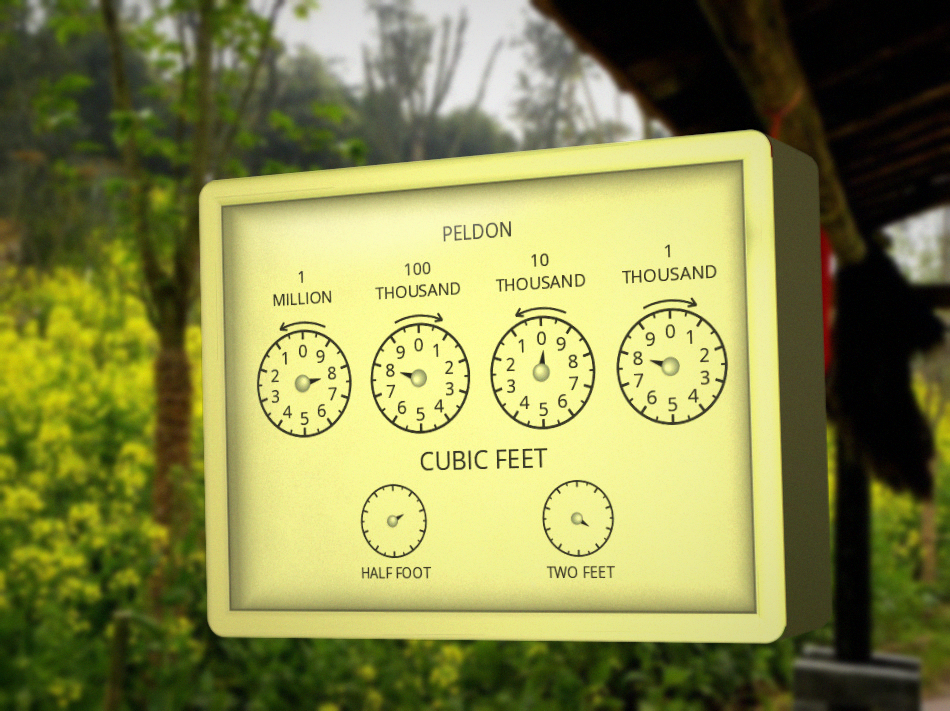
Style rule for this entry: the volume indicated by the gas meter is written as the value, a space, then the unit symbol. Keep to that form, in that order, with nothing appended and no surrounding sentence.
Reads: 779800 ft³
